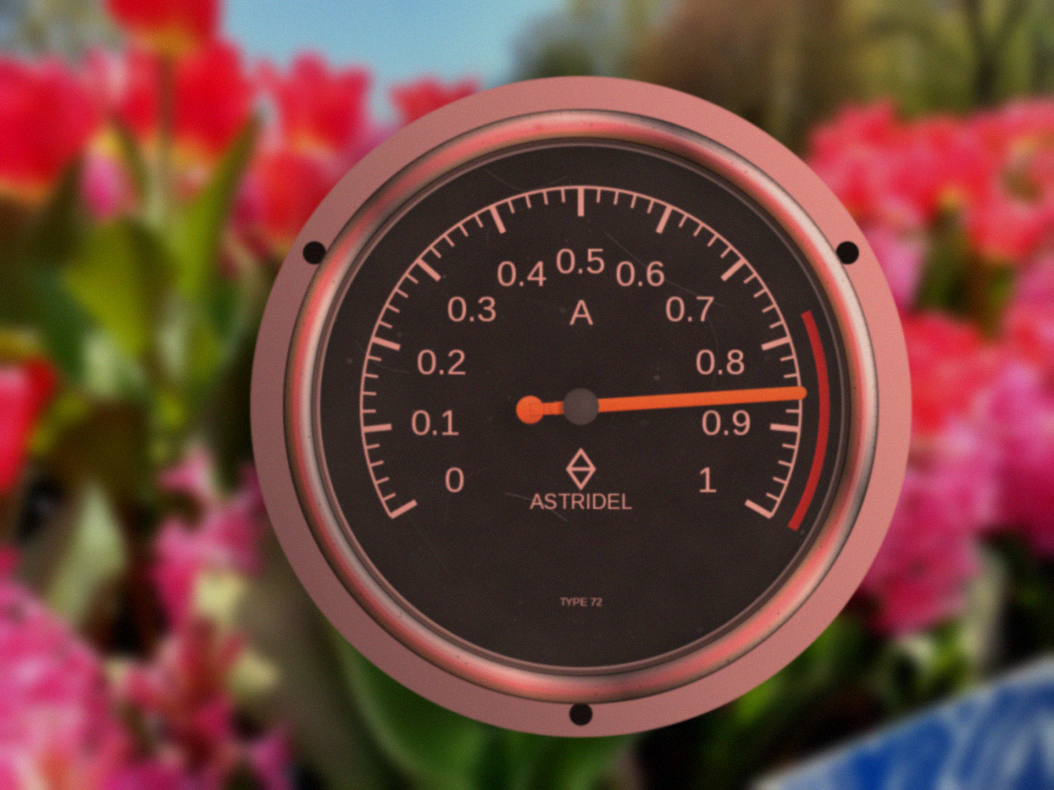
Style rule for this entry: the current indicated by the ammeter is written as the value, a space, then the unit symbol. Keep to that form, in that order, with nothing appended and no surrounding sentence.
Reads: 0.86 A
